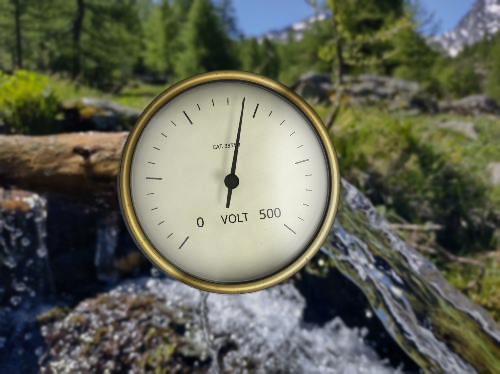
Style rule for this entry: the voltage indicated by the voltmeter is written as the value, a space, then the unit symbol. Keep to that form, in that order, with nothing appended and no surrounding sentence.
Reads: 280 V
